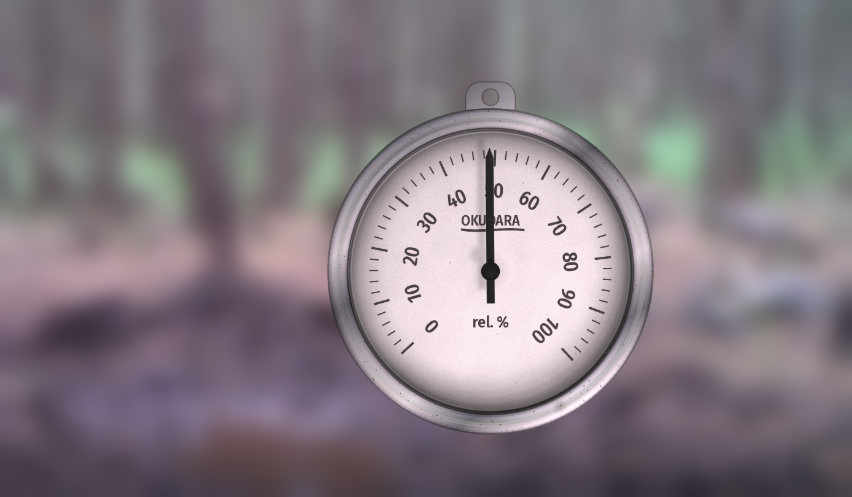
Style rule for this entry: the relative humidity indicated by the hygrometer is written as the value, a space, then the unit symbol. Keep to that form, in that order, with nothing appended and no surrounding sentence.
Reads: 49 %
